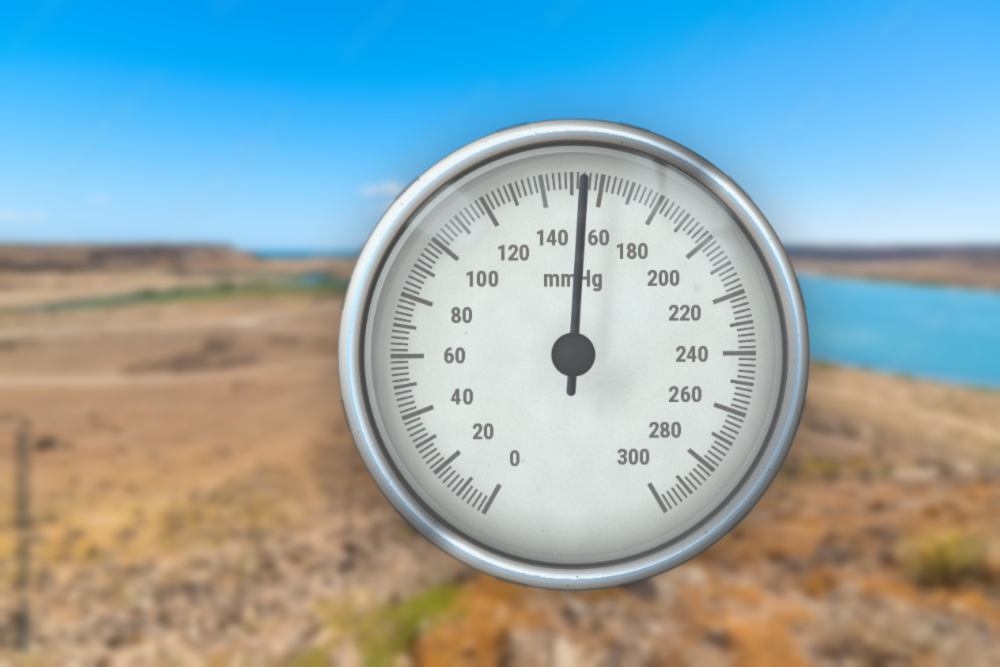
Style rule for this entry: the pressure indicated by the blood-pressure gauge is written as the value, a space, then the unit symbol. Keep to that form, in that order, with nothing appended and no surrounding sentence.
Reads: 154 mmHg
